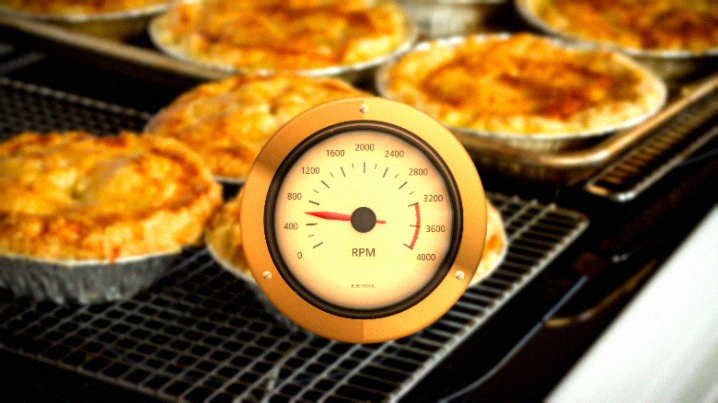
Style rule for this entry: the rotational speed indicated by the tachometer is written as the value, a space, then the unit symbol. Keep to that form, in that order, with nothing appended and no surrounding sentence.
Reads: 600 rpm
